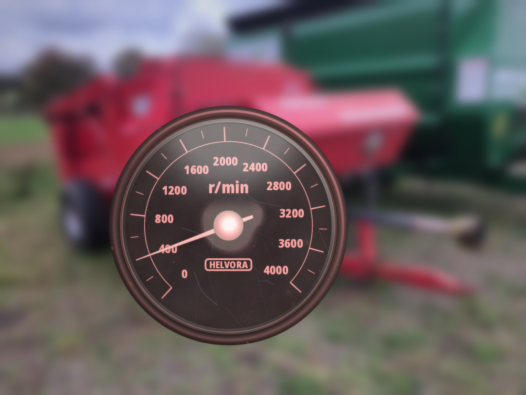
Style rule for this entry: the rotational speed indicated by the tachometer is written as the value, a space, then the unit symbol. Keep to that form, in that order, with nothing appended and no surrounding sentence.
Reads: 400 rpm
